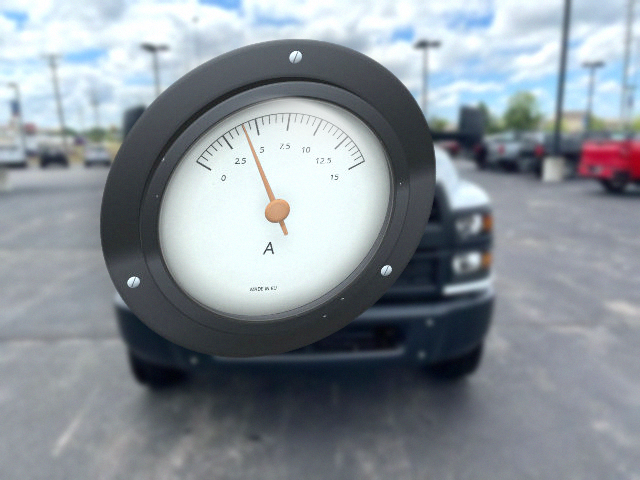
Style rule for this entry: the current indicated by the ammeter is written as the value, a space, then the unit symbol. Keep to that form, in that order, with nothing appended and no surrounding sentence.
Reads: 4 A
